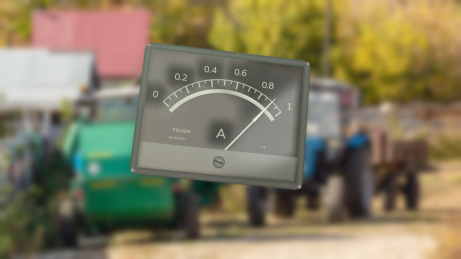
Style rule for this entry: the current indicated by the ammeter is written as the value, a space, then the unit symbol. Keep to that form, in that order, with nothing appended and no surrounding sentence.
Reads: 0.9 A
